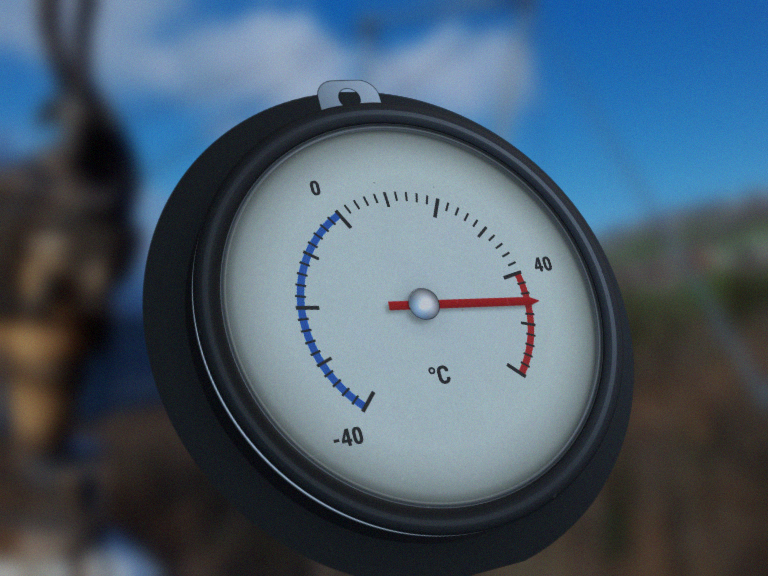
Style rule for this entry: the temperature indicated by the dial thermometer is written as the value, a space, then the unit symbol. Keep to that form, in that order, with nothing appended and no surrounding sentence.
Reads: 46 °C
